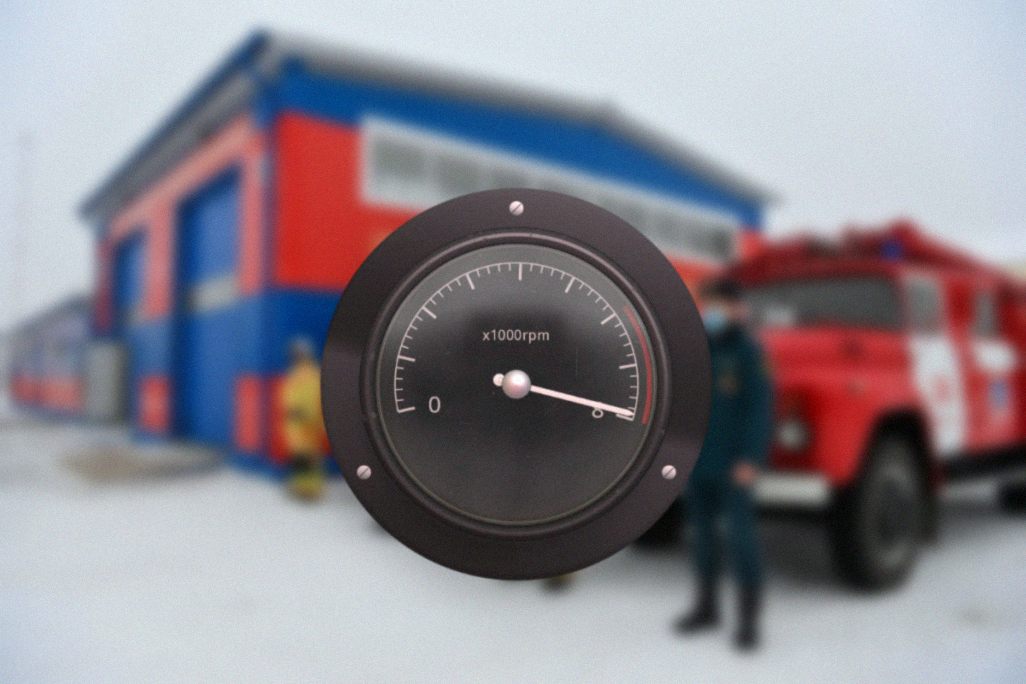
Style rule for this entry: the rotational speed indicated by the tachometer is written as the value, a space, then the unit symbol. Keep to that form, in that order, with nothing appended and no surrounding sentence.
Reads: 7900 rpm
